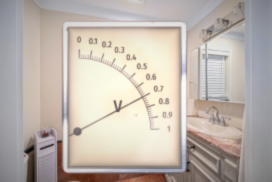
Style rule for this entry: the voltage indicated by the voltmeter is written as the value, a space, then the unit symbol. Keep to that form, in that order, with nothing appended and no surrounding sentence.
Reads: 0.7 V
